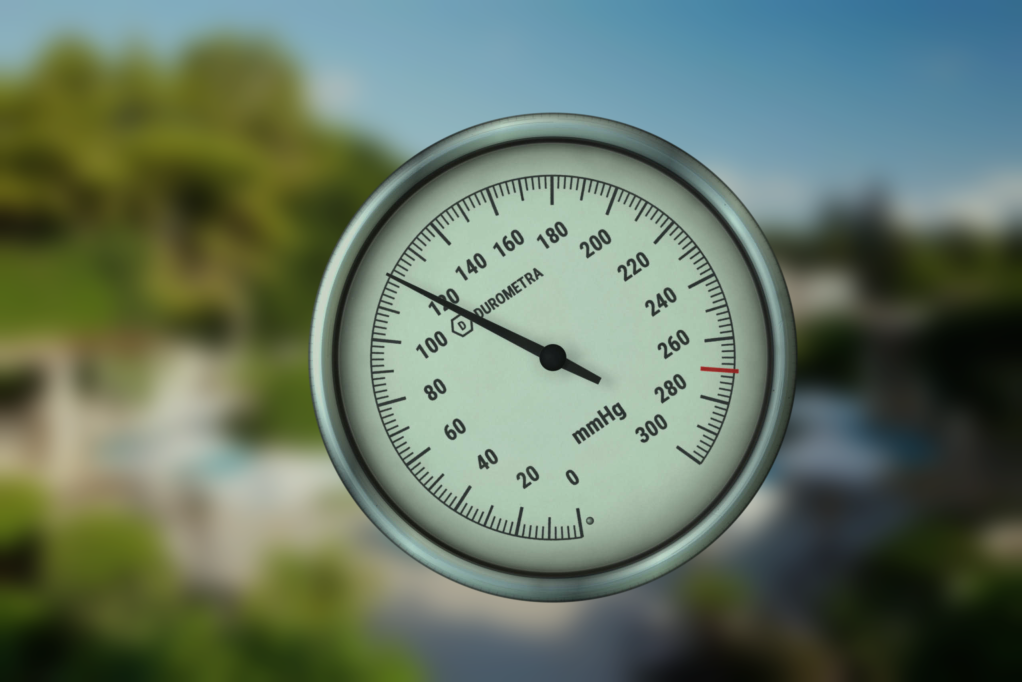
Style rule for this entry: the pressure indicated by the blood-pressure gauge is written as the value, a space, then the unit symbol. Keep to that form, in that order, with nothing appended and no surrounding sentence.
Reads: 120 mmHg
